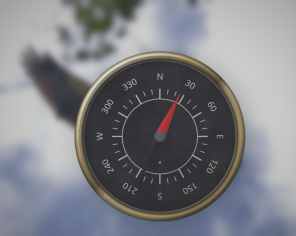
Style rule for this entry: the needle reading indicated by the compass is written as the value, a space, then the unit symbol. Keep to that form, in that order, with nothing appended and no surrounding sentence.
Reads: 25 °
